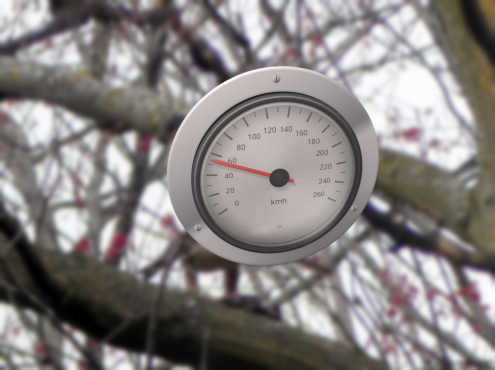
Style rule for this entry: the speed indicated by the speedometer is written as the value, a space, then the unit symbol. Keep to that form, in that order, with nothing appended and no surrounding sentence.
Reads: 55 km/h
